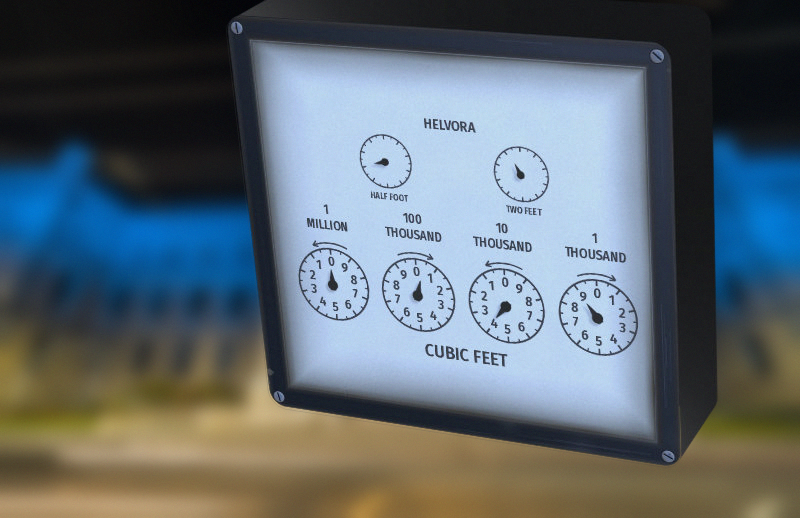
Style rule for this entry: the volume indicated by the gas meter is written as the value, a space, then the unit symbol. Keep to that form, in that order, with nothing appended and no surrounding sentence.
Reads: 3900 ft³
